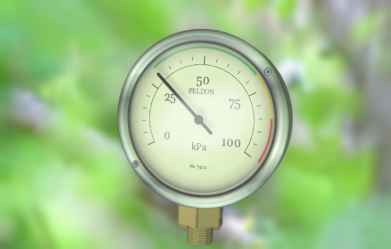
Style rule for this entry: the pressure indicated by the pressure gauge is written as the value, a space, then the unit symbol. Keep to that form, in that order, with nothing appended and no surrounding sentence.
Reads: 30 kPa
